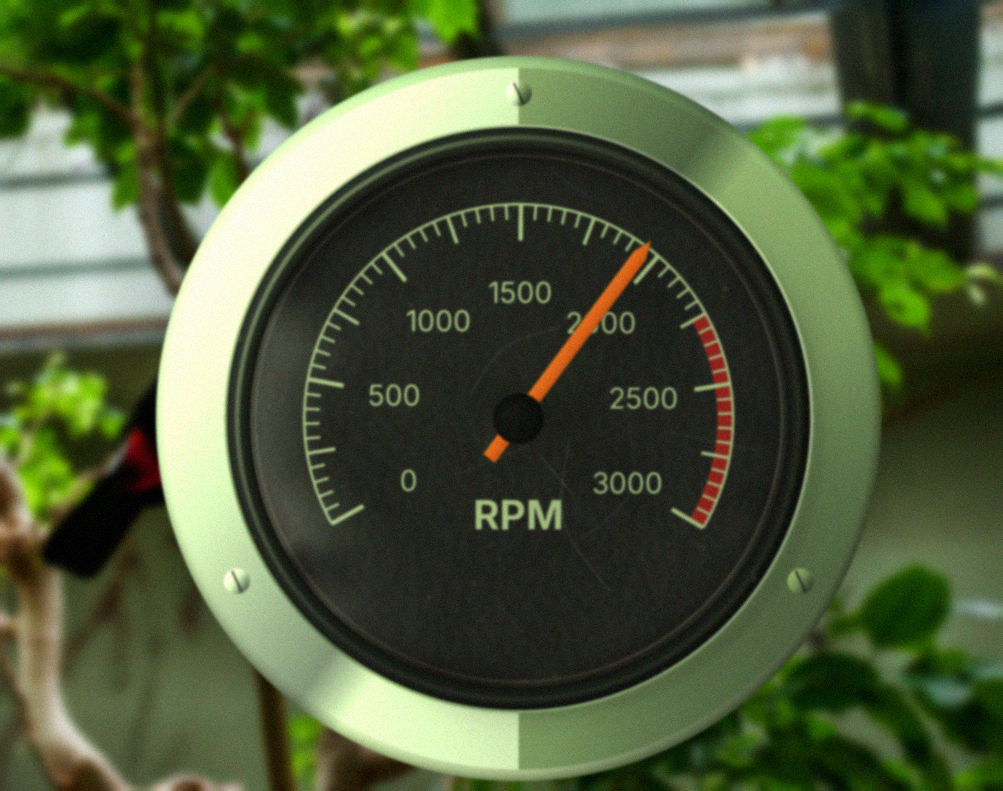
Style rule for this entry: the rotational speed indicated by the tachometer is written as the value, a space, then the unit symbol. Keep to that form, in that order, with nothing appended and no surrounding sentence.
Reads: 1950 rpm
